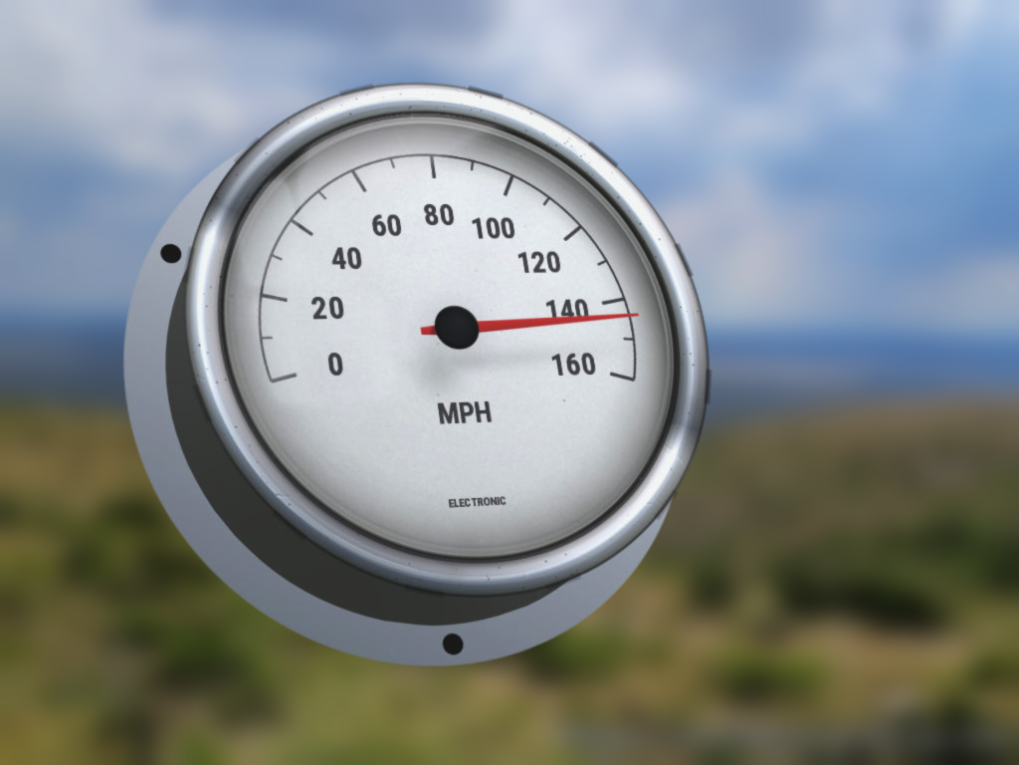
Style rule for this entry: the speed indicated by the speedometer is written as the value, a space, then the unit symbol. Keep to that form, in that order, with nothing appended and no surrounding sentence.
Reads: 145 mph
